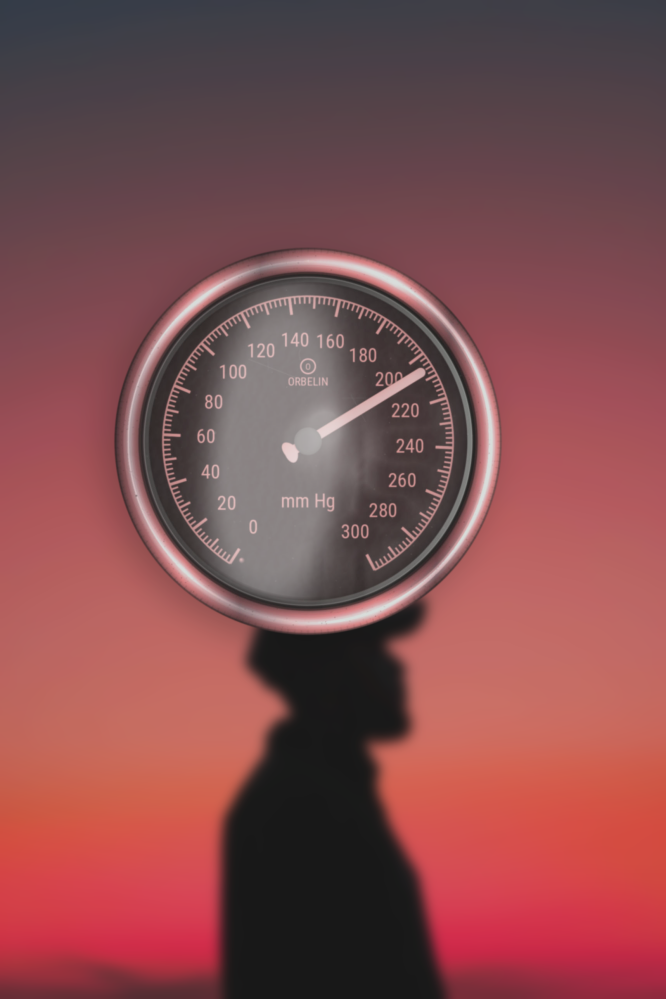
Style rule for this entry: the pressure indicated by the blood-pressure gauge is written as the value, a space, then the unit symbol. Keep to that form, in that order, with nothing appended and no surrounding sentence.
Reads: 206 mmHg
